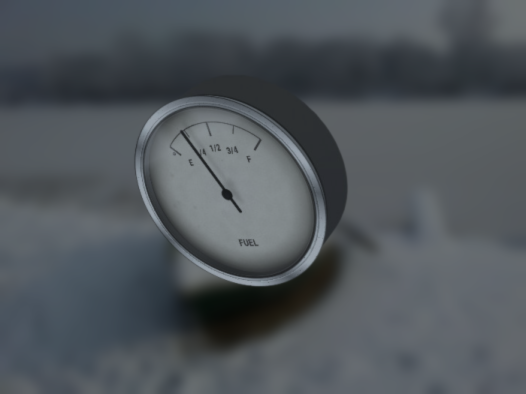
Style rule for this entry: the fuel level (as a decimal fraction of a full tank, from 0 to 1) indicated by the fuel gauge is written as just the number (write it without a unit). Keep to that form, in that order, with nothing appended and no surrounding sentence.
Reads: 0.25
